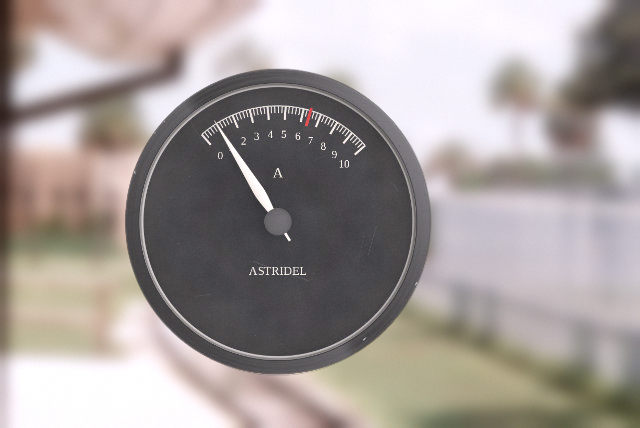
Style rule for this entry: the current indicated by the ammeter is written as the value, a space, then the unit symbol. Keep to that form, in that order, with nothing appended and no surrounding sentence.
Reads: 1 A
